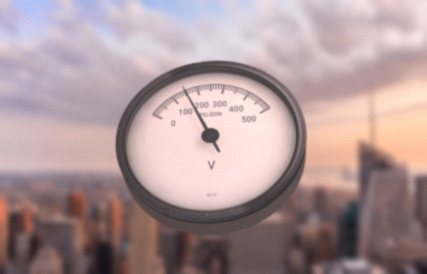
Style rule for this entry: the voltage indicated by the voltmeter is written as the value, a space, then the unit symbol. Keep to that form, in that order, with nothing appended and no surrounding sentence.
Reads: 150 V
